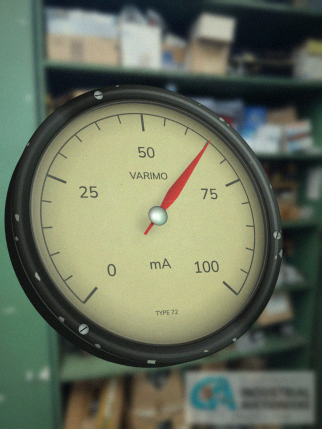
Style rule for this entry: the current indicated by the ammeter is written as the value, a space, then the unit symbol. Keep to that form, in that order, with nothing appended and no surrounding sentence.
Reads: 65 mA
